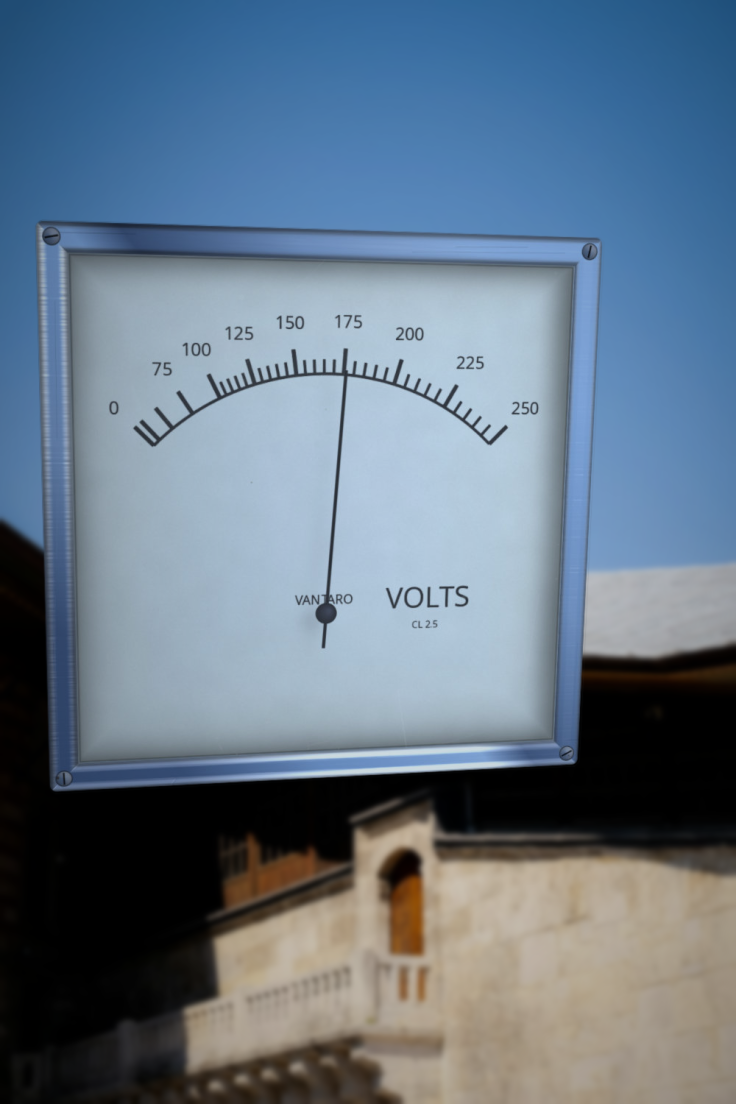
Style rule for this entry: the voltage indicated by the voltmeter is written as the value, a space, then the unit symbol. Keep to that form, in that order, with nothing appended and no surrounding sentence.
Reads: 175 V
